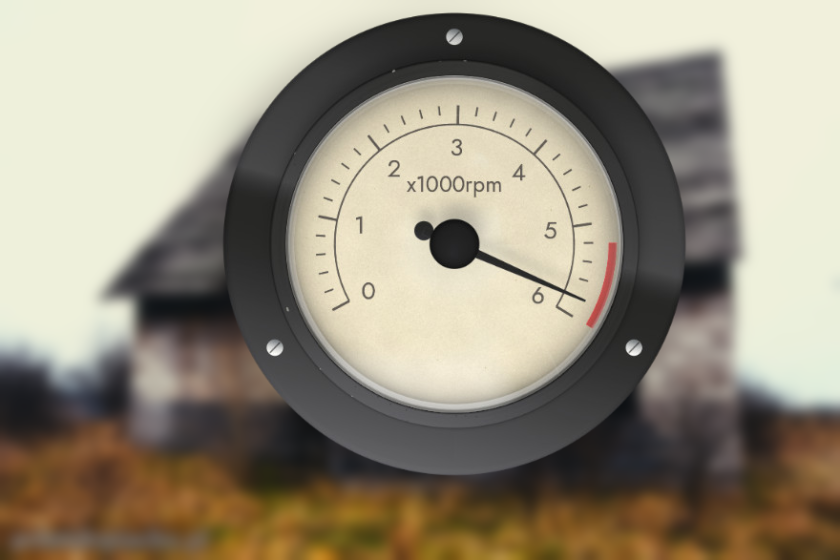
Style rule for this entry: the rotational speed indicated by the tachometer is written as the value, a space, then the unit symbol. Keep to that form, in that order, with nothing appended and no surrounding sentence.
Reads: 5800 rpm
